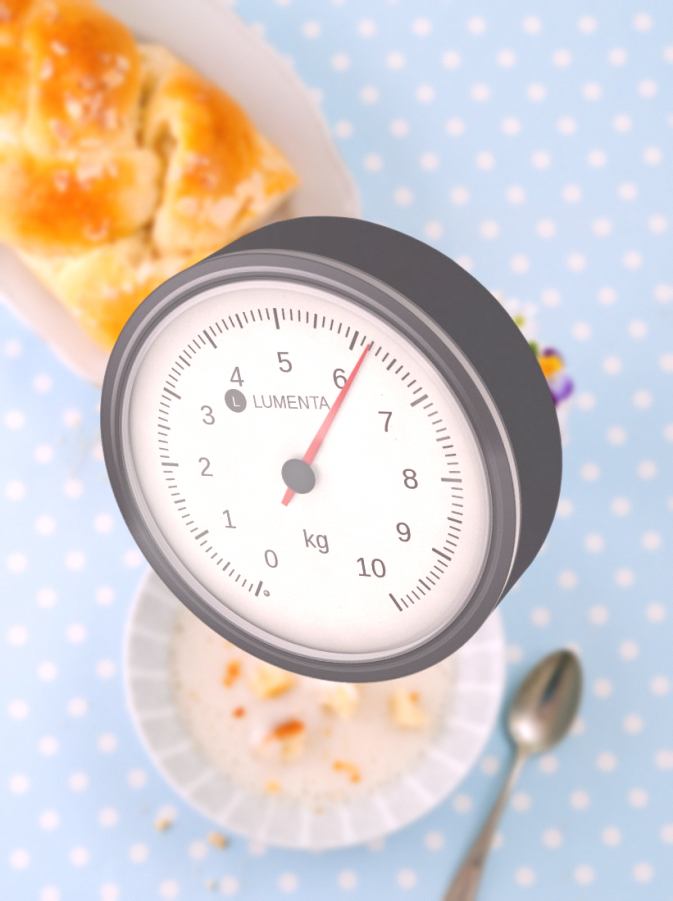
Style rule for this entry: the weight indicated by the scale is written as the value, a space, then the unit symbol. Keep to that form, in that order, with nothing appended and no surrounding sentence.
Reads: 6.2 kg
